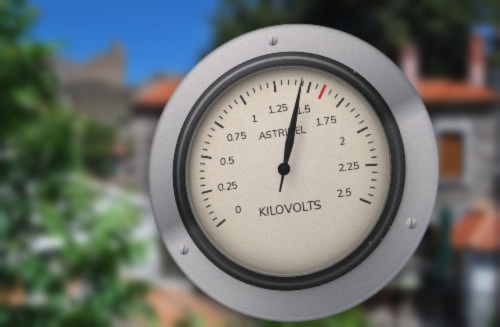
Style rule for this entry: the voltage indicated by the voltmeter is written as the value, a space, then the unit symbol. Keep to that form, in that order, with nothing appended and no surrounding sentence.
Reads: 1.45 kV
